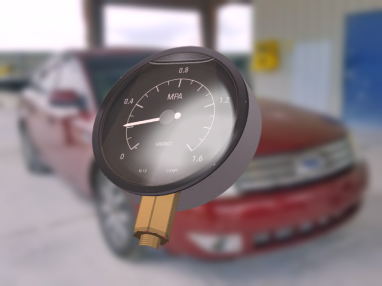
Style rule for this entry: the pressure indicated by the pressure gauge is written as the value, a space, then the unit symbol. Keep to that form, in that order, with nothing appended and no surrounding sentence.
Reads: 0.2 MPa
